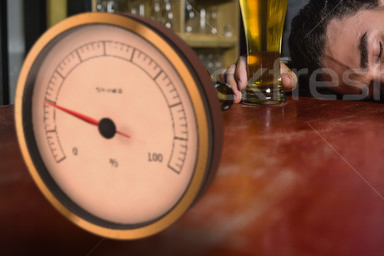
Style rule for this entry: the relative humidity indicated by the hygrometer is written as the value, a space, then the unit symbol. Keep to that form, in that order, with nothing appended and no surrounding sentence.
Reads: 20 %
